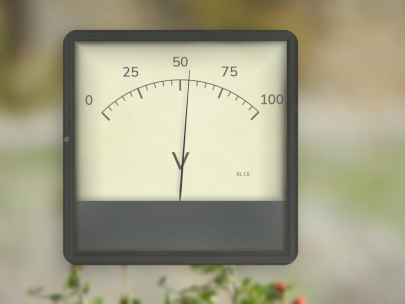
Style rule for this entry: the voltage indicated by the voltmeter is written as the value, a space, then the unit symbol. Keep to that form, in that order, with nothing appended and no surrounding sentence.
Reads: 55 V
